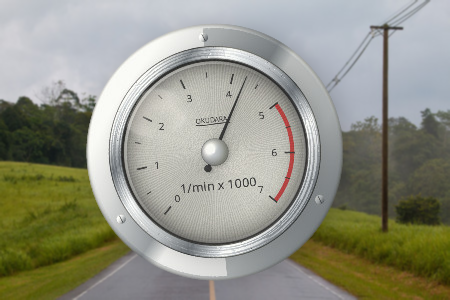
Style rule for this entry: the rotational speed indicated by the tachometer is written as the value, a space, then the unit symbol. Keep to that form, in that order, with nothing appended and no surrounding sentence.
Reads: 4250 rpm
